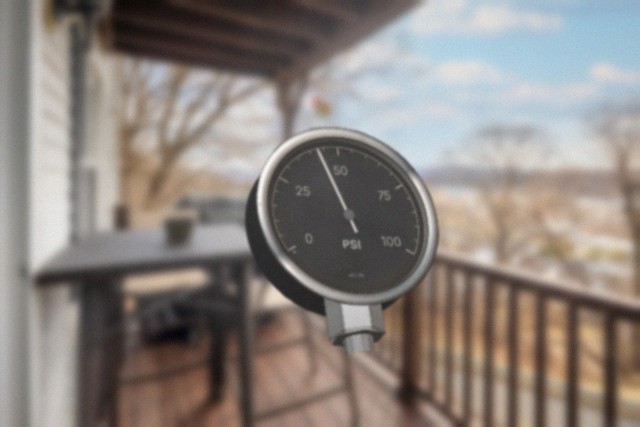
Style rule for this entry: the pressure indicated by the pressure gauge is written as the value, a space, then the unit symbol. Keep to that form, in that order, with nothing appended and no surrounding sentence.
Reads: 42.5 psi
